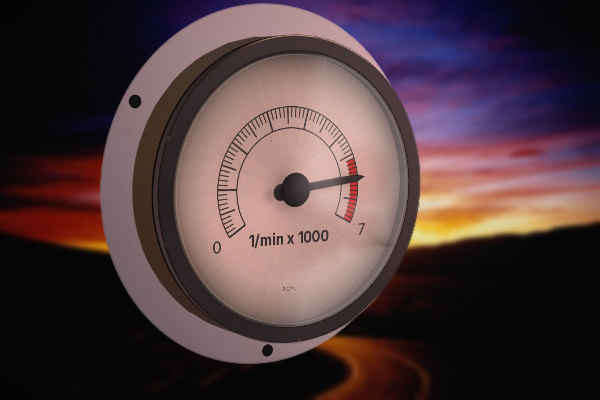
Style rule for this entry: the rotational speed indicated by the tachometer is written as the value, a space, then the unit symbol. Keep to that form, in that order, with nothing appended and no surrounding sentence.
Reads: 6000 rpm
